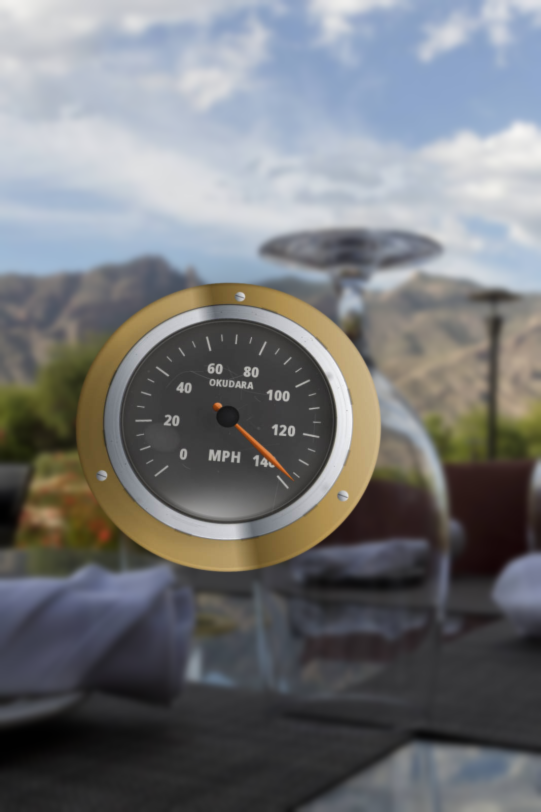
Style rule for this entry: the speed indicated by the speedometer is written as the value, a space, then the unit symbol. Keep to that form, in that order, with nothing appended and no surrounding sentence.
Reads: 137.5 mph
